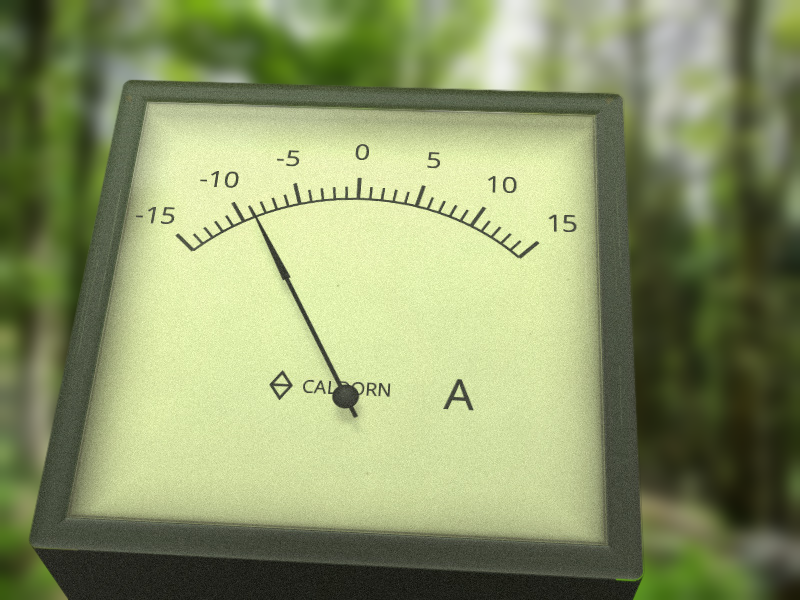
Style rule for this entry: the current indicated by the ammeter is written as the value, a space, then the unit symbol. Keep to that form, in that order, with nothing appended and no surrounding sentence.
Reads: -9 A
